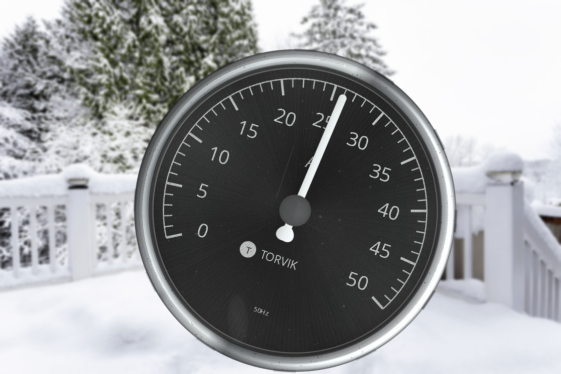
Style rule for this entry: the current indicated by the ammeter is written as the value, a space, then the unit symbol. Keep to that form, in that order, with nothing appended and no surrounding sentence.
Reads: 26 A
